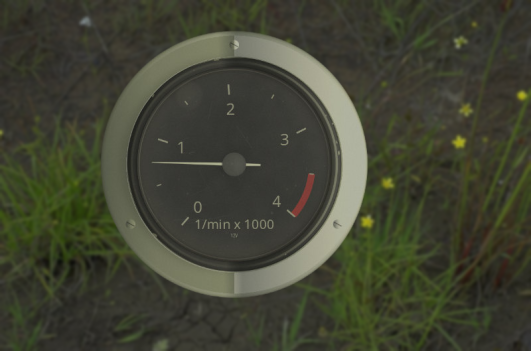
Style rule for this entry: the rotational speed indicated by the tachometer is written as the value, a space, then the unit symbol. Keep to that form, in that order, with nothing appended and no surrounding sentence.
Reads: 750 rpm
